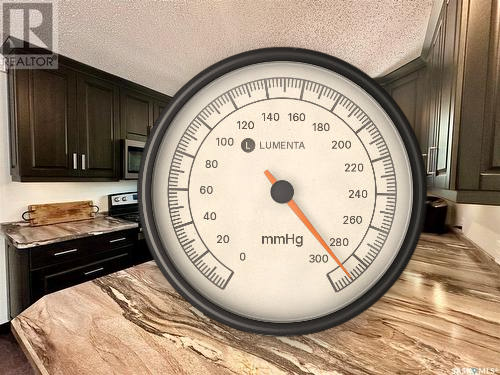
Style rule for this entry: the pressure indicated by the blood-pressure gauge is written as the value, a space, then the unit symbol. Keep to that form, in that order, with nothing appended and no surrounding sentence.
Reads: 290 mmHg
